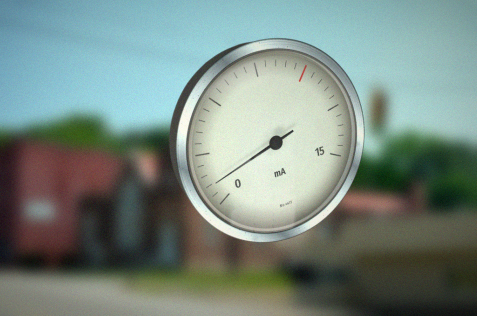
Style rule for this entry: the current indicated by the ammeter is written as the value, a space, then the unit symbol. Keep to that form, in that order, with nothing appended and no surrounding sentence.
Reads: 1 mA
